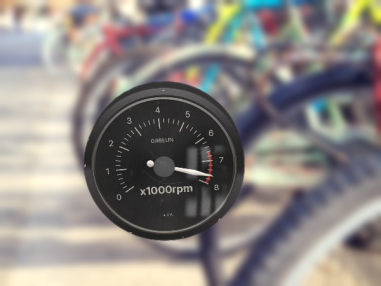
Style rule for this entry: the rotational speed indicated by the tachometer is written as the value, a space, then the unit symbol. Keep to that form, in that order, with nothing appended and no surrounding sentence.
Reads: 7600 rpm
